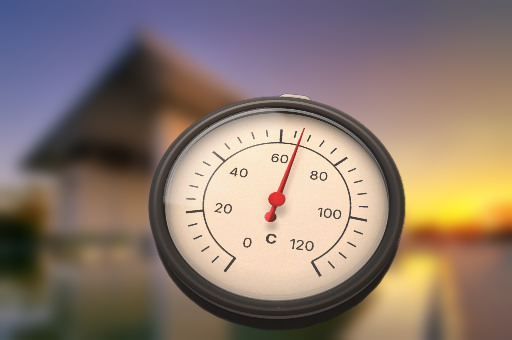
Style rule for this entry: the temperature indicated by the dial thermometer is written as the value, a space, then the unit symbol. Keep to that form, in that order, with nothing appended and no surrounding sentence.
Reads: 66 °C
